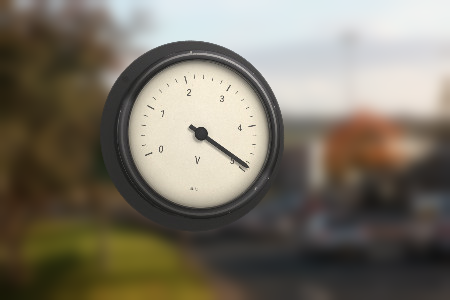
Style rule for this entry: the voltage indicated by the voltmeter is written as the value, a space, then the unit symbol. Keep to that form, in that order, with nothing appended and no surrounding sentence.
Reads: 4.9 V
